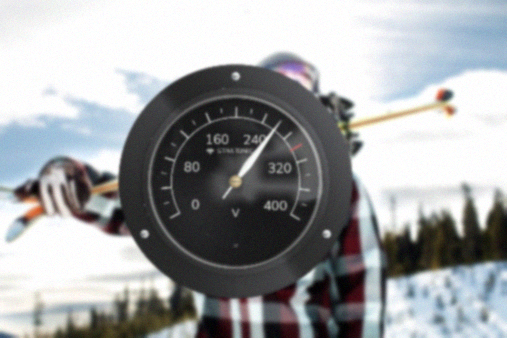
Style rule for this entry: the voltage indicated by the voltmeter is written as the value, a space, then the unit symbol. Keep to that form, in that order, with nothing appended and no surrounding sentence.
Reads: 260 V
